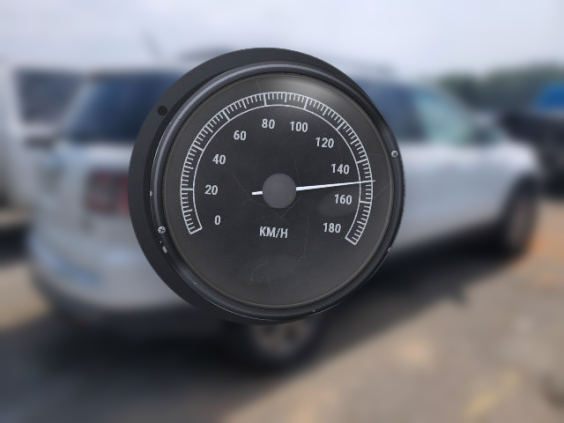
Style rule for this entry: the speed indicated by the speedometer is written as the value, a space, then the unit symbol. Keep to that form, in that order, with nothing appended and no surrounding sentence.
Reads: 150 km/h
